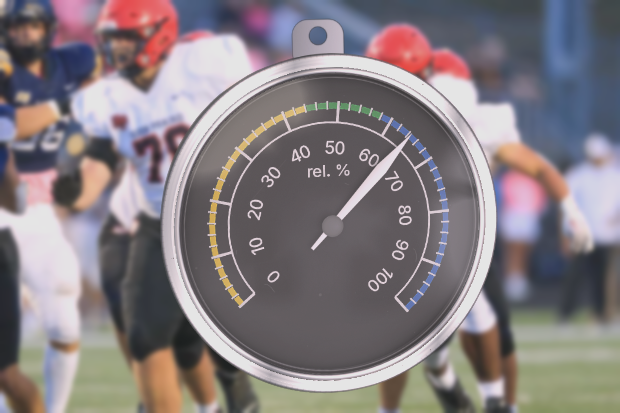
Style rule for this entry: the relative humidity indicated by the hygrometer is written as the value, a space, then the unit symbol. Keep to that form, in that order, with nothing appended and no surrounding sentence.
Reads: 64 %
